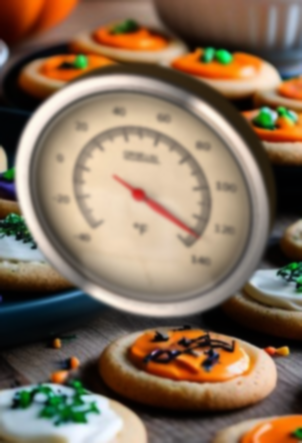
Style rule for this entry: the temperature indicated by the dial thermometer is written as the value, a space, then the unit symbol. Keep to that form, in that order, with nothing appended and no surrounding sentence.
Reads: 130 °F
